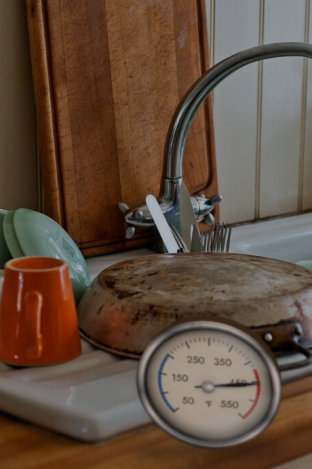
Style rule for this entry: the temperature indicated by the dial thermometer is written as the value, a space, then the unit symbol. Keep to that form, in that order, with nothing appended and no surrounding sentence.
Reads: 450 °F
